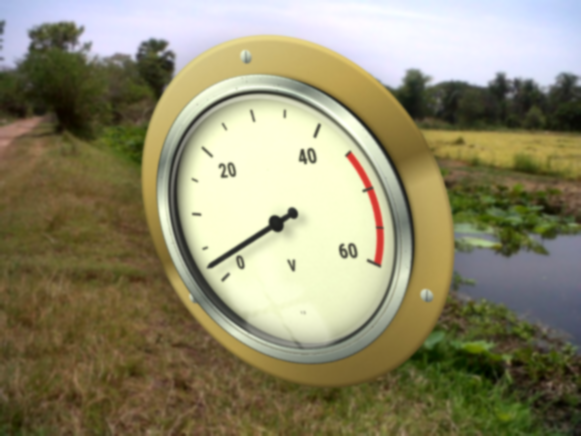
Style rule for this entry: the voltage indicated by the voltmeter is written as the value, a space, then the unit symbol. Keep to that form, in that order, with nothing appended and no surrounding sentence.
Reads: 2.5 V
